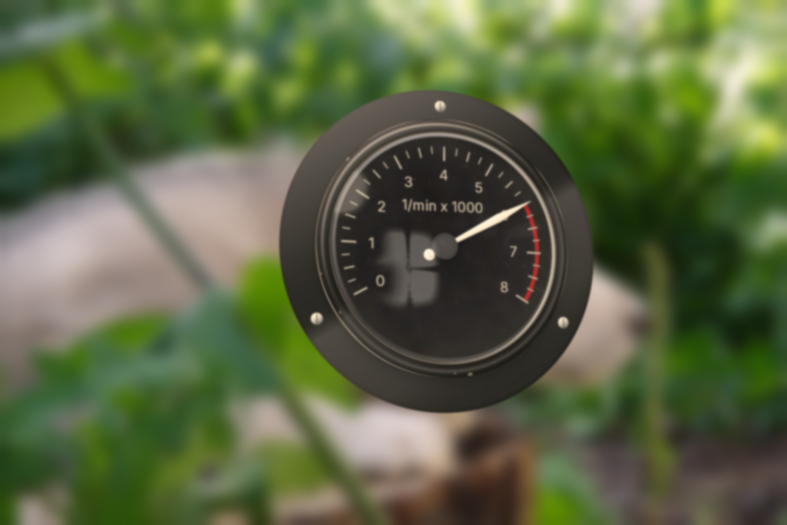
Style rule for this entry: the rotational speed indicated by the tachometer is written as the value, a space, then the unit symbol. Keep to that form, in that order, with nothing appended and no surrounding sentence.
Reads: 6000 rpm
